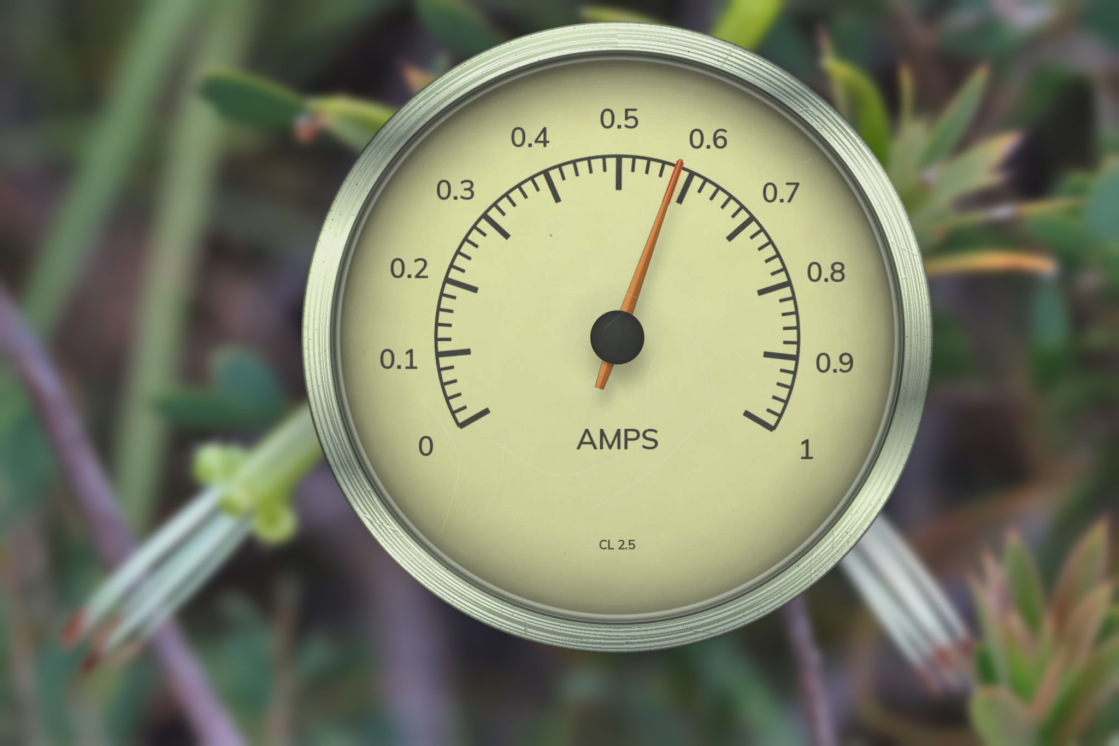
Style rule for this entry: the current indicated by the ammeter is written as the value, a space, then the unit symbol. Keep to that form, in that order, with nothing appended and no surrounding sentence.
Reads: 0.58 A
